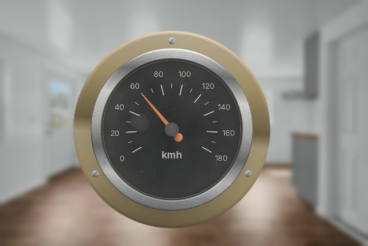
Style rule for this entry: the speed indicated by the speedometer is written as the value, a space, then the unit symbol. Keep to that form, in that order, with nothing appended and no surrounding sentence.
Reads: 60 km/h
